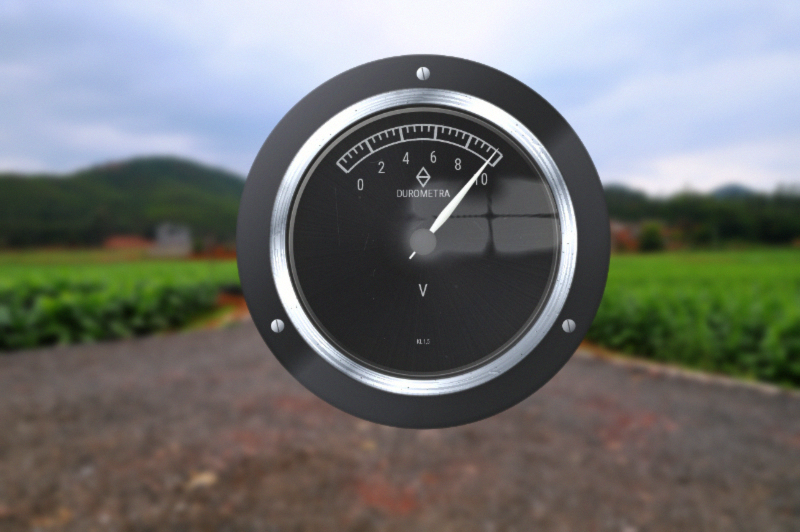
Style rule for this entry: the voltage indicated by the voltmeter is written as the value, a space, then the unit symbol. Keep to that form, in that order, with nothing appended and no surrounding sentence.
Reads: 9.6 V
